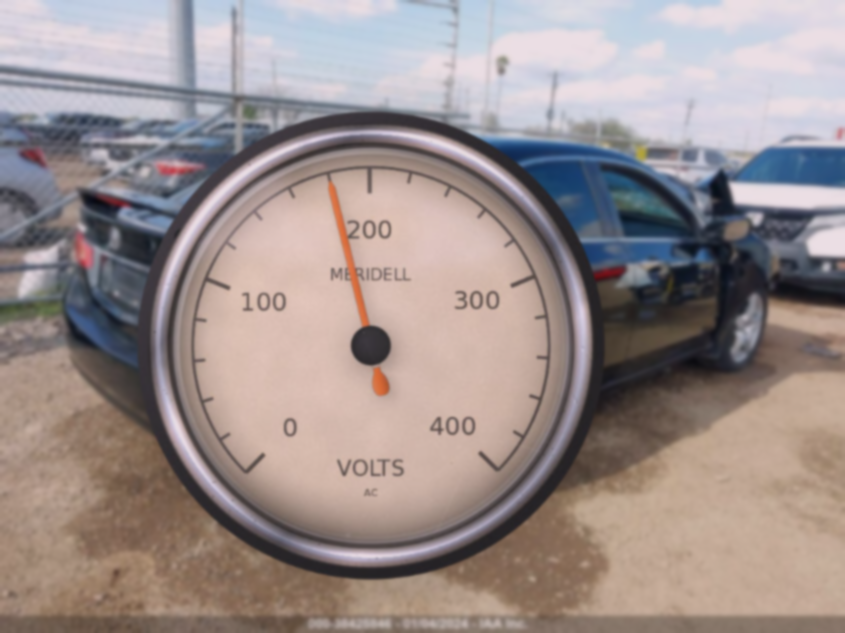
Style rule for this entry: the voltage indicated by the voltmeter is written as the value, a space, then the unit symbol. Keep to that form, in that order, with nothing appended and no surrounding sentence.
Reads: 180 V
